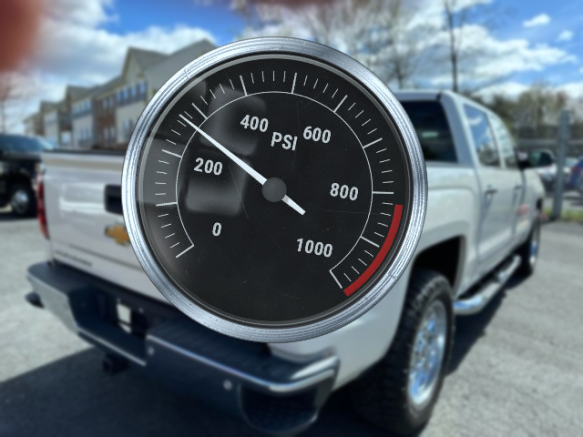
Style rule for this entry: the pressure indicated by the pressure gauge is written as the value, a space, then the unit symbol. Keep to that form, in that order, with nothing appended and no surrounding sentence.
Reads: 270 psi
